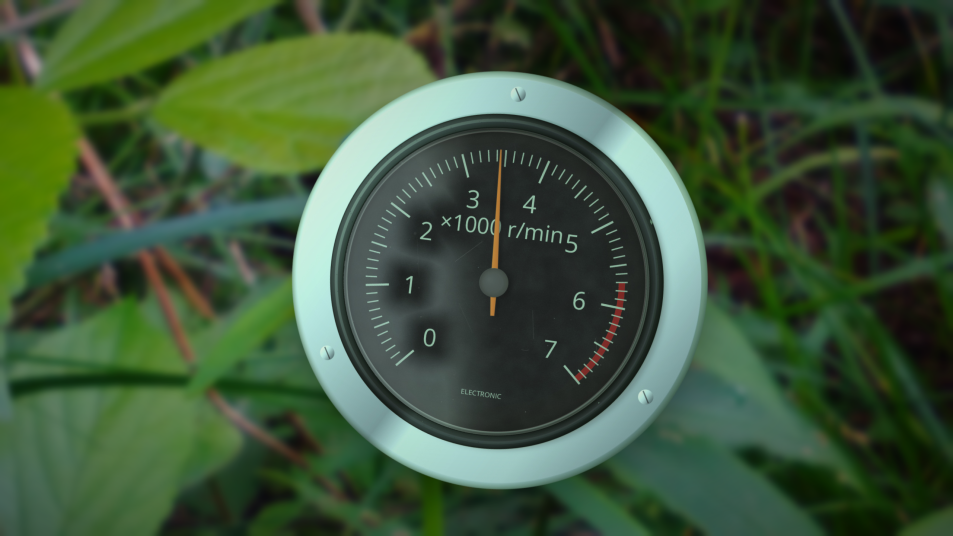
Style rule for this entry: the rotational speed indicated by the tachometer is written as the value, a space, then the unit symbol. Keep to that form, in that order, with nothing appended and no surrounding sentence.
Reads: 3450 rpm
